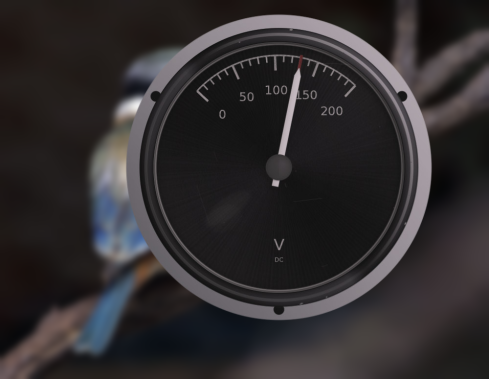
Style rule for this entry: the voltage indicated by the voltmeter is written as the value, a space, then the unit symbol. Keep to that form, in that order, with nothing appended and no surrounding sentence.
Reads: 130 V
